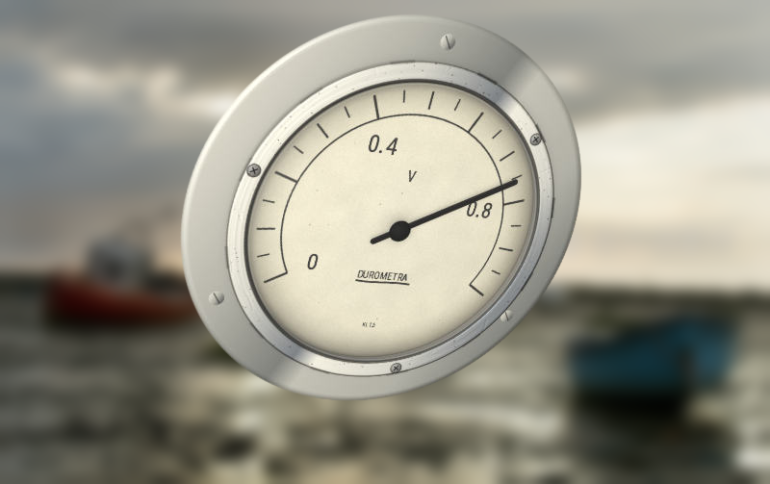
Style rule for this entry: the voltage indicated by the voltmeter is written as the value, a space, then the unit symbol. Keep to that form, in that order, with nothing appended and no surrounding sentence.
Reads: 0.75 V
